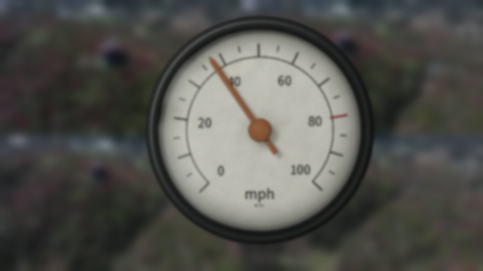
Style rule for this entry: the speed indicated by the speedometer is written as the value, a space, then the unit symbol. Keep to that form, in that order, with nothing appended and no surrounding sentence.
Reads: 37.5 mph
